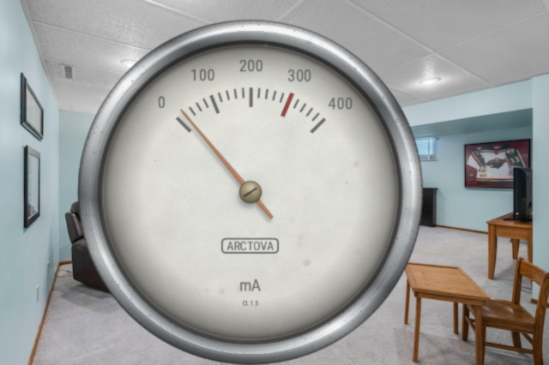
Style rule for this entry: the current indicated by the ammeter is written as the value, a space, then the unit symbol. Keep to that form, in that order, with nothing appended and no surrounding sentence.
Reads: 20 mA
